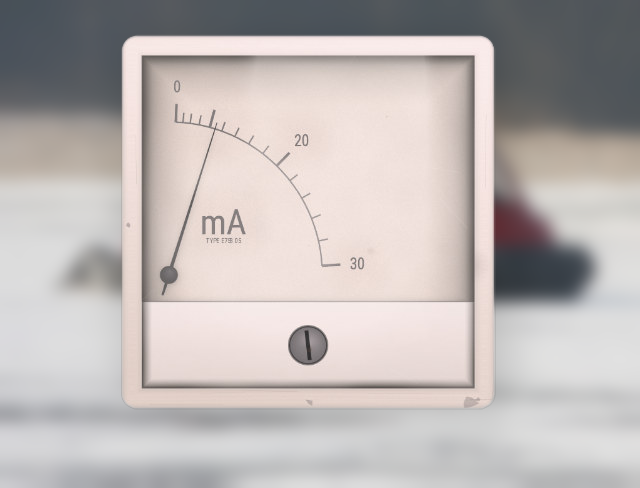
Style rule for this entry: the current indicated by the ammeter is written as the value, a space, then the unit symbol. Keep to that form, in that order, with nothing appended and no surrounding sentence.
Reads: 11 mA
